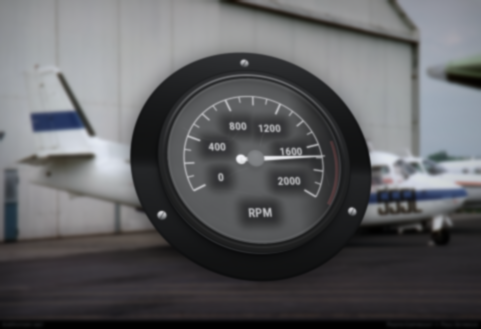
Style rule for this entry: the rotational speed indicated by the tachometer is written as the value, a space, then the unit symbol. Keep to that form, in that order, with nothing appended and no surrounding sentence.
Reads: 1700 rpm
